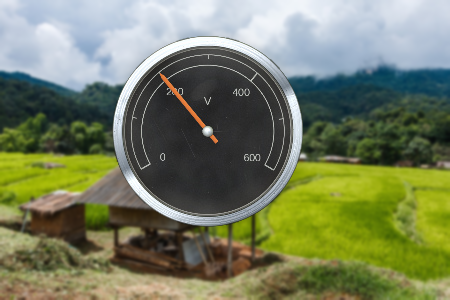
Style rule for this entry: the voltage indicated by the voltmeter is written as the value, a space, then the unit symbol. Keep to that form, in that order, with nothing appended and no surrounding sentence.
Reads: 200 V
